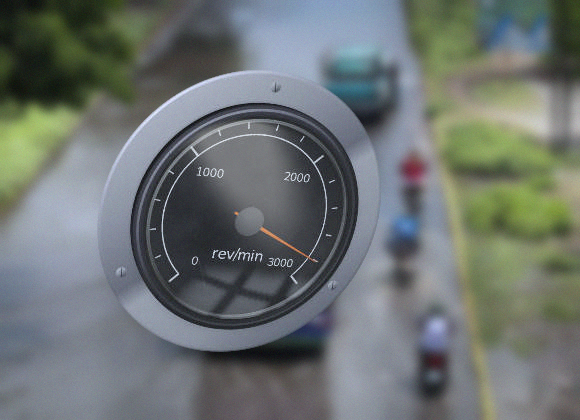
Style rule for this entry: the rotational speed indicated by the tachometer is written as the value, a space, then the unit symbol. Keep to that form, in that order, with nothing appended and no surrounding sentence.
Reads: 2800 rpm
